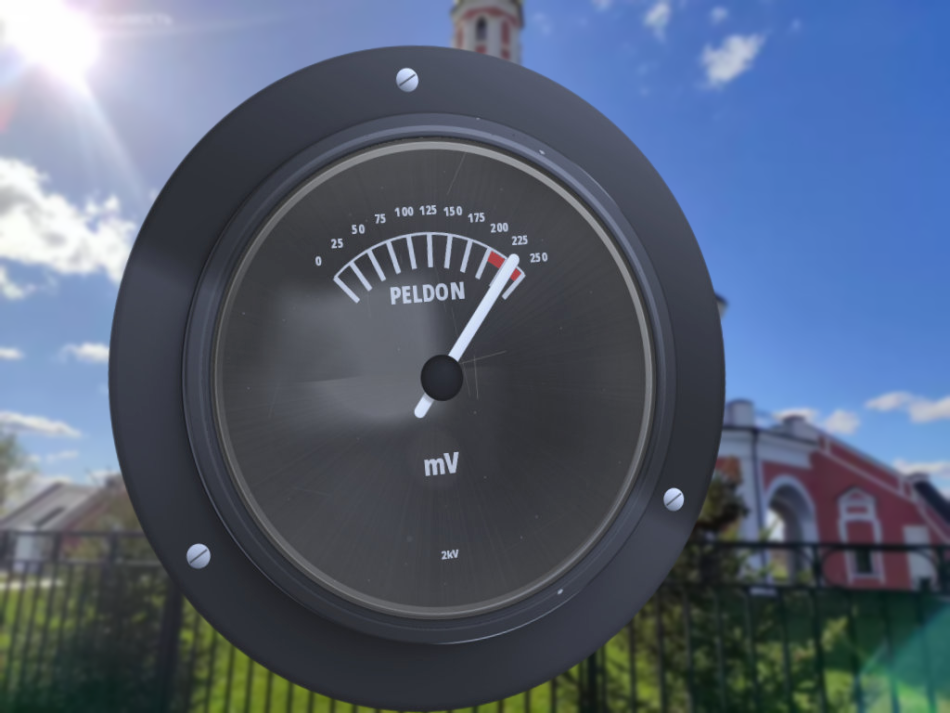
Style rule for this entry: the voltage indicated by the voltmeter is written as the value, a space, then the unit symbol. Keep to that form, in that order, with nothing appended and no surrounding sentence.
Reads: 225 mV
